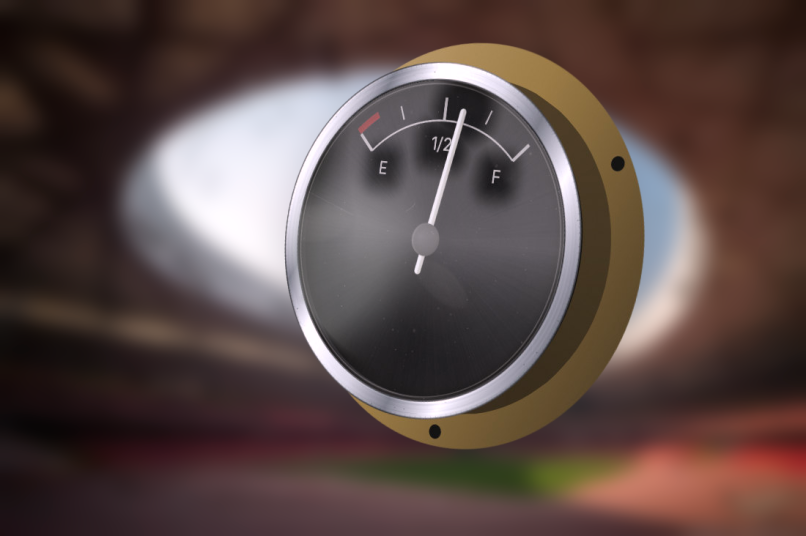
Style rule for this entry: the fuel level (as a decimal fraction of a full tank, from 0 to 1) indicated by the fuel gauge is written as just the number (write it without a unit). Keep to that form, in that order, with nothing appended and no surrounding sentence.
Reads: 0.625
